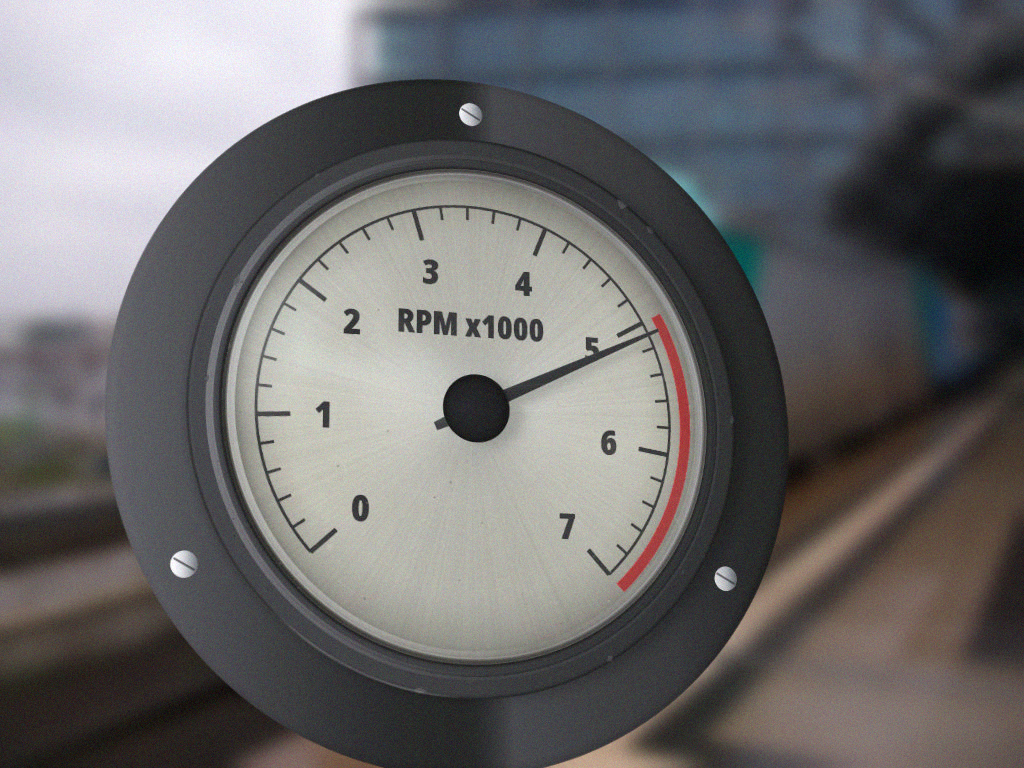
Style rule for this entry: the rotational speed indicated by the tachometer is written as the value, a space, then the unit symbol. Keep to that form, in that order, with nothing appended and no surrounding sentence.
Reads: 5100 rpm
